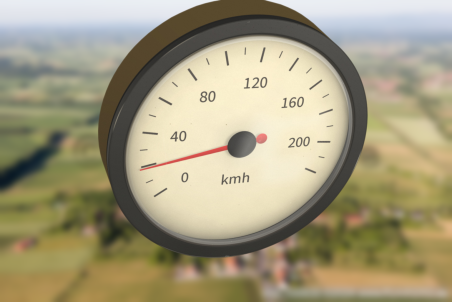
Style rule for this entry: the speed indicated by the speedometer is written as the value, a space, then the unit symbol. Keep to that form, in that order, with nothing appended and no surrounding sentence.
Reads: 20 km/h
